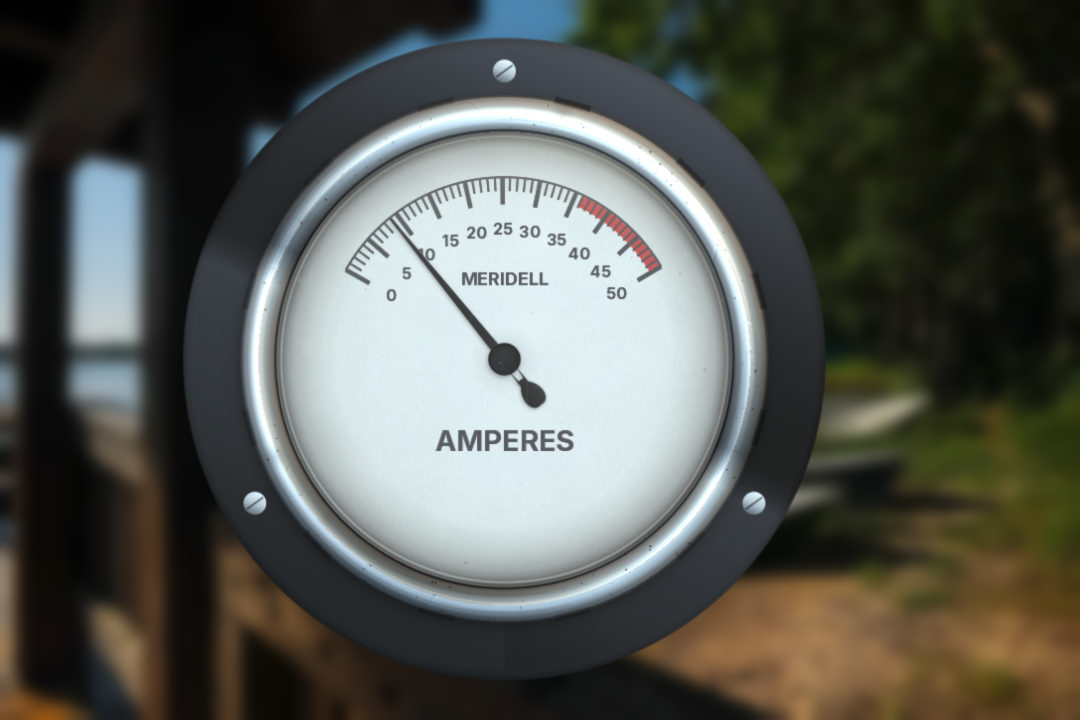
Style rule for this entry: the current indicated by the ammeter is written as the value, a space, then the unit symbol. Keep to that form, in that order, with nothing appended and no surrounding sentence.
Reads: 9 A
